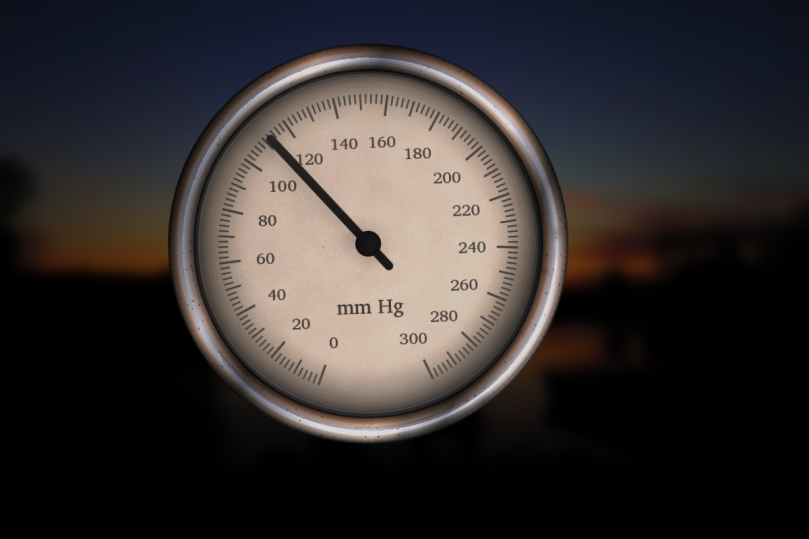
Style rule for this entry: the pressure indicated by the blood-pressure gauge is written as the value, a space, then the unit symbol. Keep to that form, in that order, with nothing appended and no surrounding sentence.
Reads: 112 mmHg
